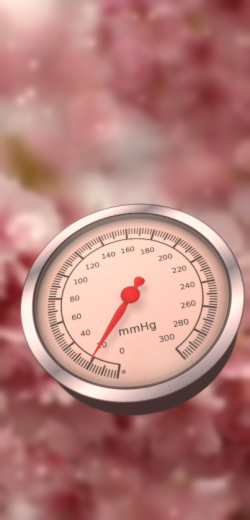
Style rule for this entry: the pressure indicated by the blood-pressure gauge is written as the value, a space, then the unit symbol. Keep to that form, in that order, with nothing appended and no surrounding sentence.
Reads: 20 mmHg
